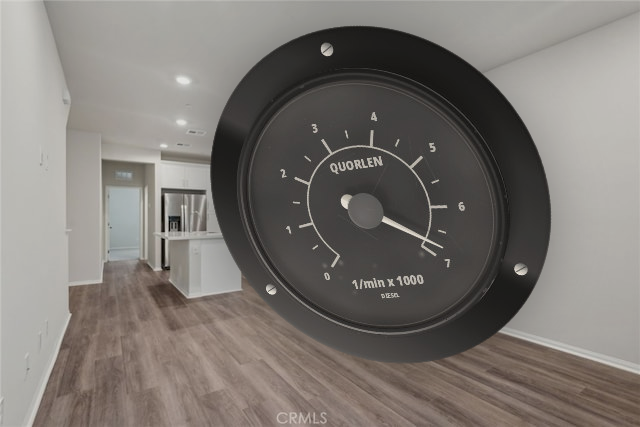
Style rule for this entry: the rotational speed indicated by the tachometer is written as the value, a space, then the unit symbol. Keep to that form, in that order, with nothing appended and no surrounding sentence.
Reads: 6750 rpm
